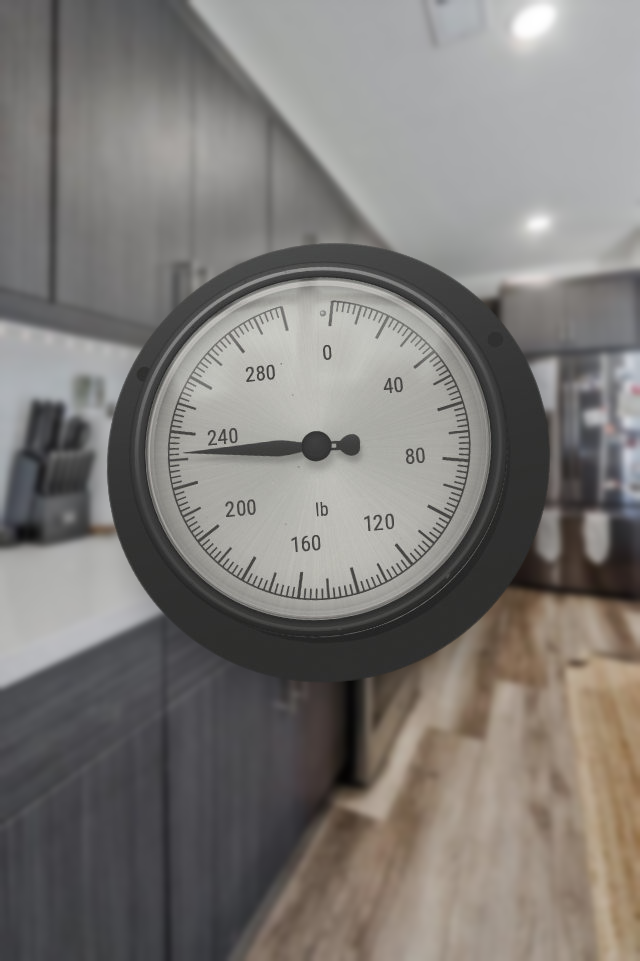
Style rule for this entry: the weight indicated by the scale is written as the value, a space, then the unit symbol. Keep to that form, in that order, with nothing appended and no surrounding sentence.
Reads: 232 lb
